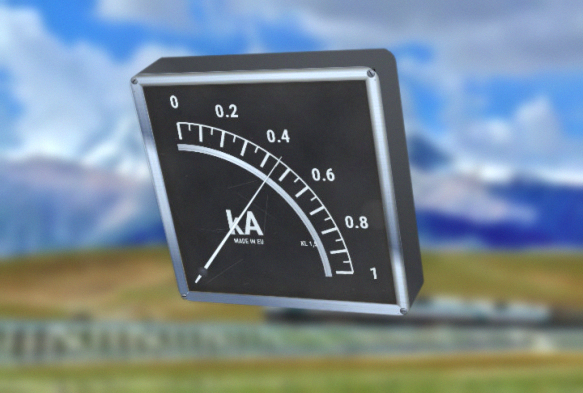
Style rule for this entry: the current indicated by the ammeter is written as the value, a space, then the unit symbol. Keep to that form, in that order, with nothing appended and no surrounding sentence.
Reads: 0.45 kA
